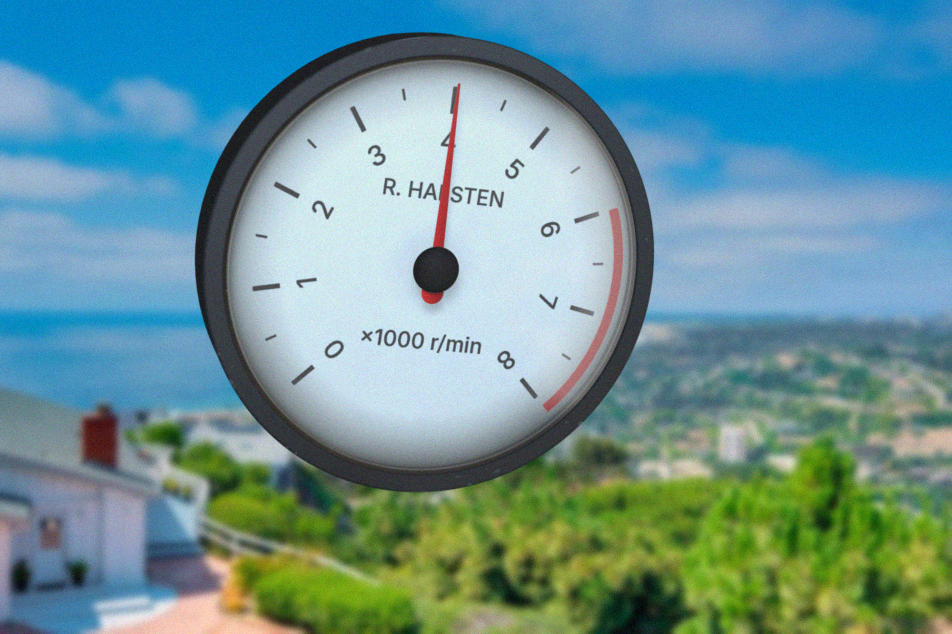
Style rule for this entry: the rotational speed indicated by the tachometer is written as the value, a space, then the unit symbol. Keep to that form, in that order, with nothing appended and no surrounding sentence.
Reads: 4000 rpm
